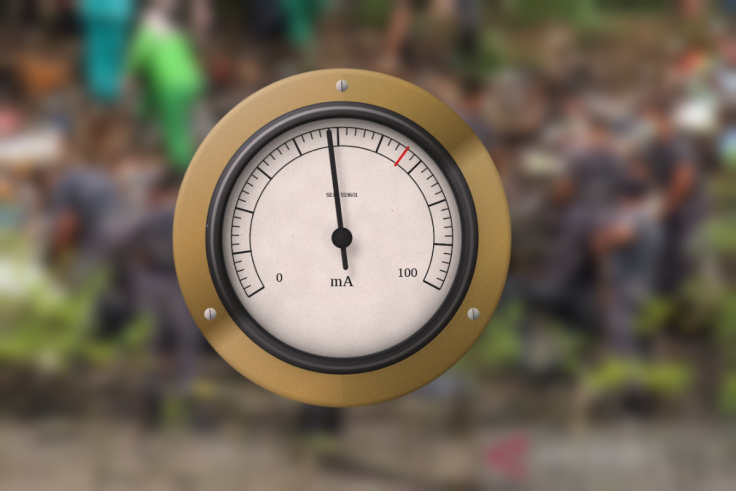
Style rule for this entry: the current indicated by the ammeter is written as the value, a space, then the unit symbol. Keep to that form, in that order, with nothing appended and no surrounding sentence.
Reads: 48 mA
